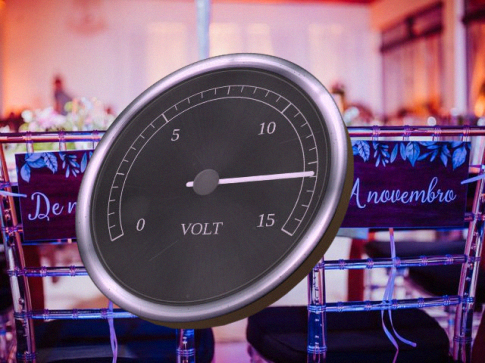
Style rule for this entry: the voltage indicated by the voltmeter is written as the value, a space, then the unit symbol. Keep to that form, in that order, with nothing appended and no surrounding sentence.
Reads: 13 V
